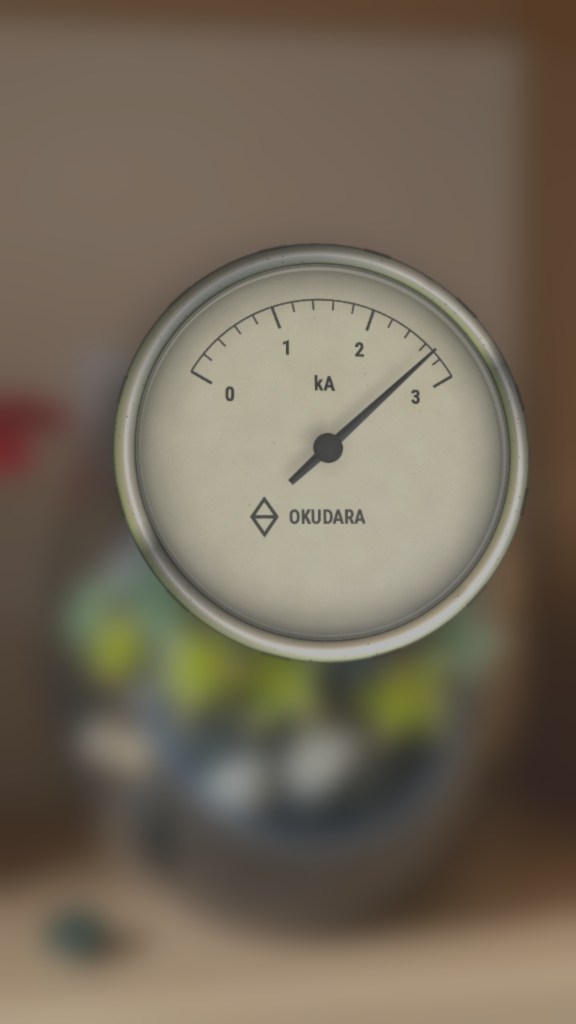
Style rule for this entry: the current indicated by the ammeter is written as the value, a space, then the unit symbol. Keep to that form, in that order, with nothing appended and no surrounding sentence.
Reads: 2.7 kA
